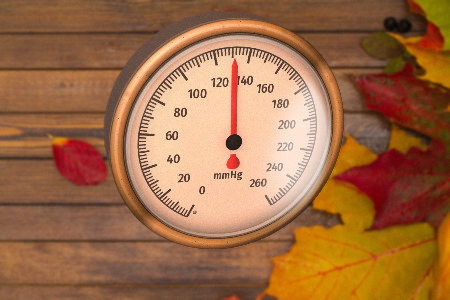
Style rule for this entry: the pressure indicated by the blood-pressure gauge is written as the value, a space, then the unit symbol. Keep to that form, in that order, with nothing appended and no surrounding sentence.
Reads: 130 mmHg
